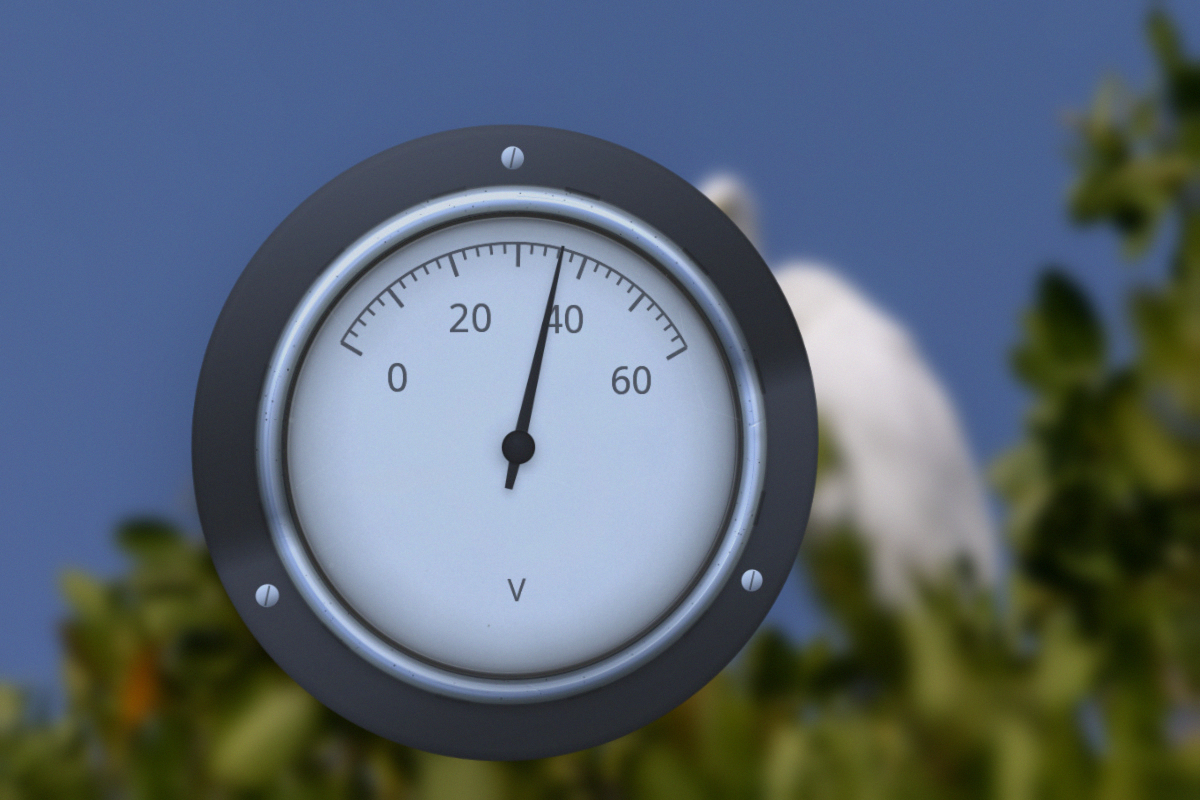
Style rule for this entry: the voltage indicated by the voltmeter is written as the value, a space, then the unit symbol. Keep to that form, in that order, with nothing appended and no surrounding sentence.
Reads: 36 V
